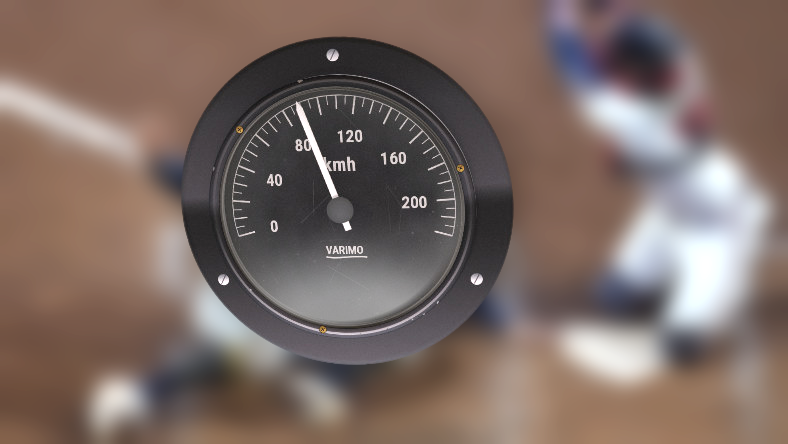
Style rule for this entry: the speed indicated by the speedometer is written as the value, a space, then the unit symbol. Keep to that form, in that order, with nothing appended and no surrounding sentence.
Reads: 90 km/h
